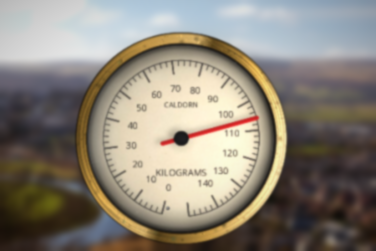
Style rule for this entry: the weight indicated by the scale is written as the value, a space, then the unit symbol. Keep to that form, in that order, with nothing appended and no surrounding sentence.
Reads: 106 kg
